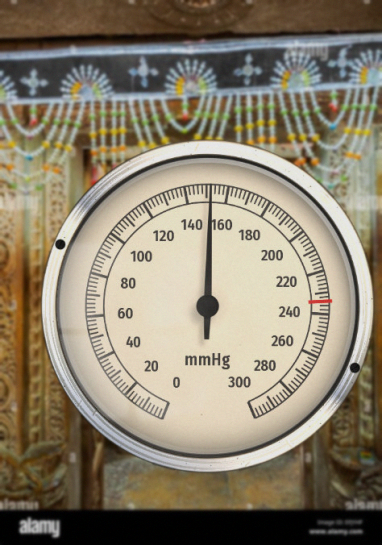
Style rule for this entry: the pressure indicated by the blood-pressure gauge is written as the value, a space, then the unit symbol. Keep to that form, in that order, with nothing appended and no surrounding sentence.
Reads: 152 mmHg
